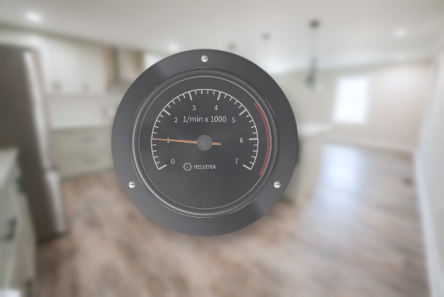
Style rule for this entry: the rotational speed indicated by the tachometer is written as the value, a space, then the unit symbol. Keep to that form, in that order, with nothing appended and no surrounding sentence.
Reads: 1000 rpm
